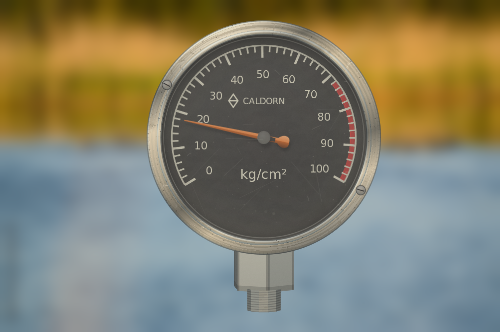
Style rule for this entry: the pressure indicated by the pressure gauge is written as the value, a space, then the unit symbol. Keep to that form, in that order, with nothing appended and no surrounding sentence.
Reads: 18 kg/cm²
